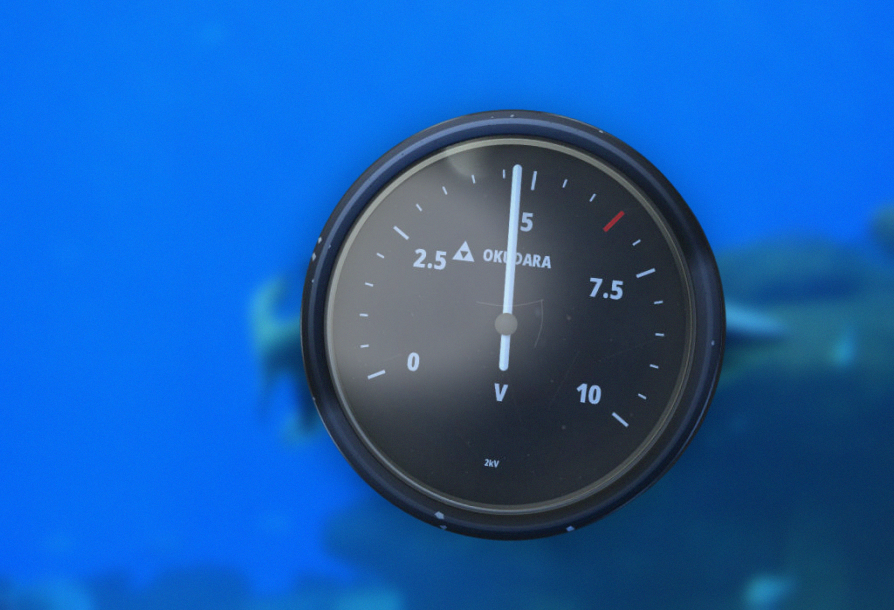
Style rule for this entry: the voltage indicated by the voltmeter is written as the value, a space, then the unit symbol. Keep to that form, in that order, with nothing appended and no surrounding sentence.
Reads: 4.75 V
